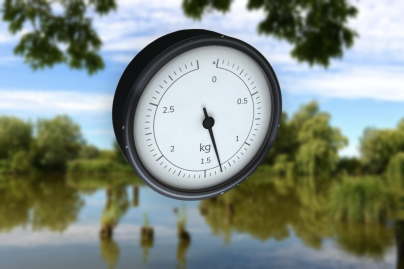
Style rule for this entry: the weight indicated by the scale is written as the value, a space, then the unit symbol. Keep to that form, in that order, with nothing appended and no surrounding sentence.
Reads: 1.35 kg
